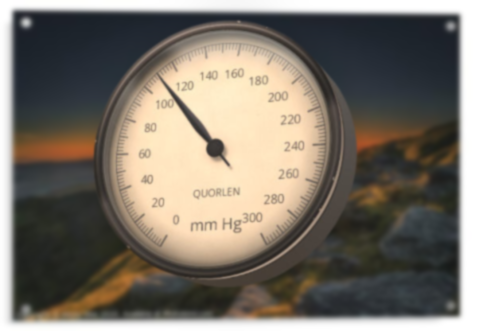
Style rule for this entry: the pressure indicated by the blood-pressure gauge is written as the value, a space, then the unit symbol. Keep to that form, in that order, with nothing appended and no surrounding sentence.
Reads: 110 mmHg
